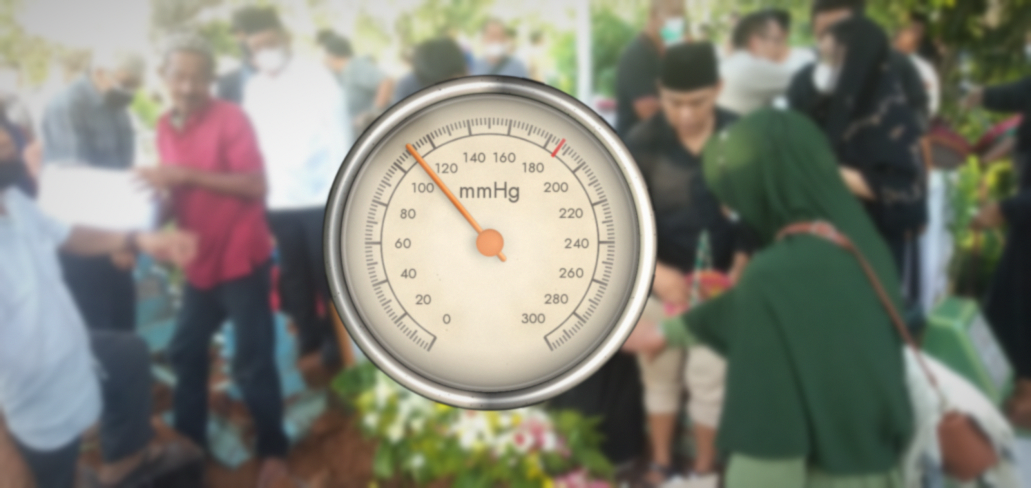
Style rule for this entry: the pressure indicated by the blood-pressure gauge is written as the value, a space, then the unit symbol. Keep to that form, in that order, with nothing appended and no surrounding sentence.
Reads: 110 mmHg
